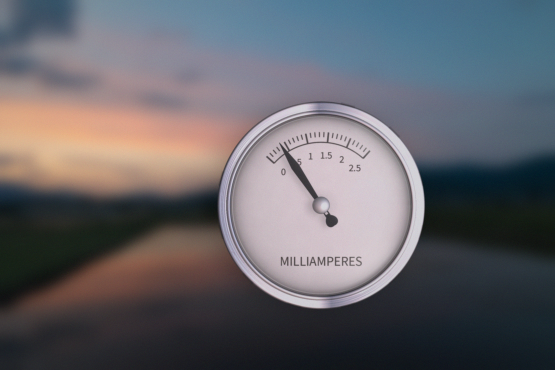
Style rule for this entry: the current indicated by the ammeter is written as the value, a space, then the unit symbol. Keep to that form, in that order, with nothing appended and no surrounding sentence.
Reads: 0.4 mA
